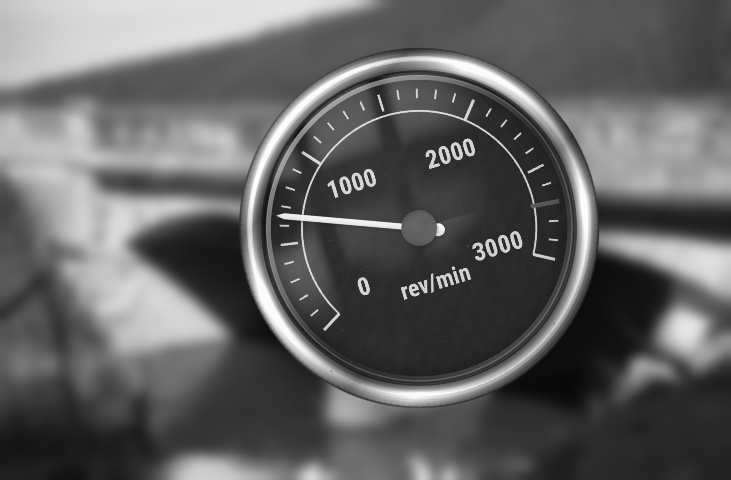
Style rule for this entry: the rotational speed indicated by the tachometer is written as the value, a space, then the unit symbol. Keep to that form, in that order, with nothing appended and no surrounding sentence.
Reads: 650 rpm
